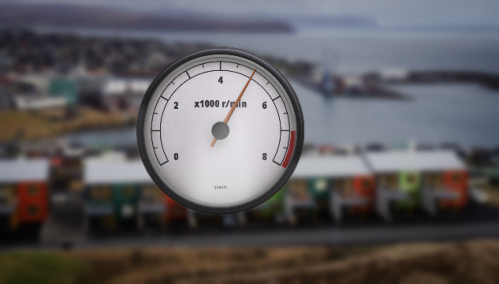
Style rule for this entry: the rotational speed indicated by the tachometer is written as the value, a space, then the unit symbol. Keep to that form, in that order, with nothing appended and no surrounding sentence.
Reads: 5000 rpm
